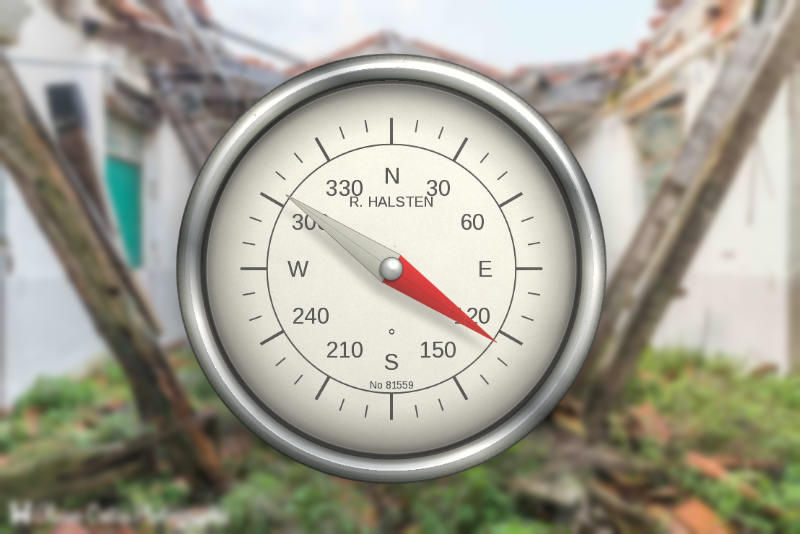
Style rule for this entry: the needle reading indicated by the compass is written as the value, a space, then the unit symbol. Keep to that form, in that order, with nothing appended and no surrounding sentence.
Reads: 125 °
